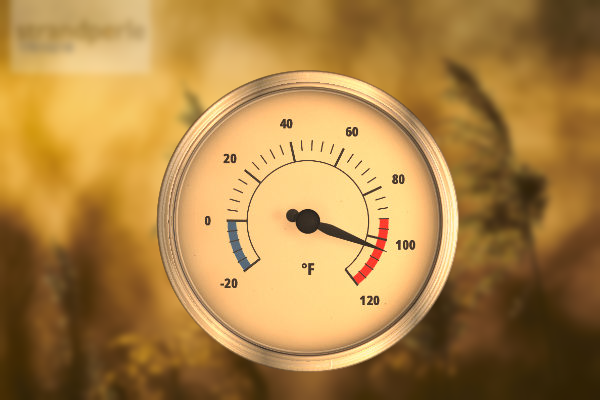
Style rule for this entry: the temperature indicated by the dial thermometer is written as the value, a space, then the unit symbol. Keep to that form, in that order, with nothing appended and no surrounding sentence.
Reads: 104 °F
